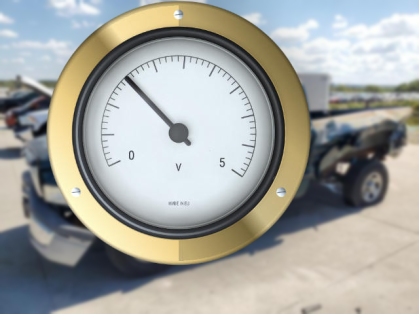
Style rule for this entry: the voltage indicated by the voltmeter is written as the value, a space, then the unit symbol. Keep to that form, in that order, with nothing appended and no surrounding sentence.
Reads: 1.5 V
